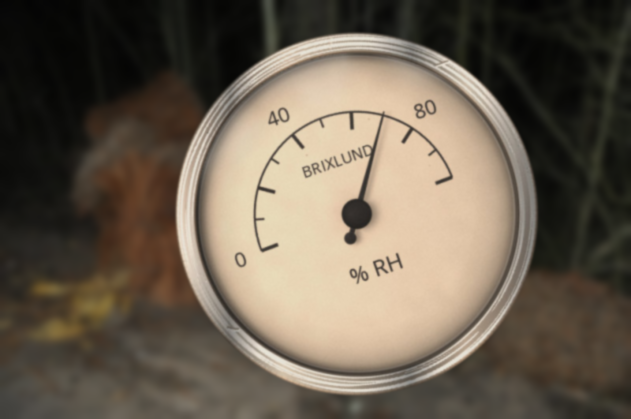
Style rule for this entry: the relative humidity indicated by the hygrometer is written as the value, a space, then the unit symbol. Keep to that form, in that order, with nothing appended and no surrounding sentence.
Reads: 70 %
